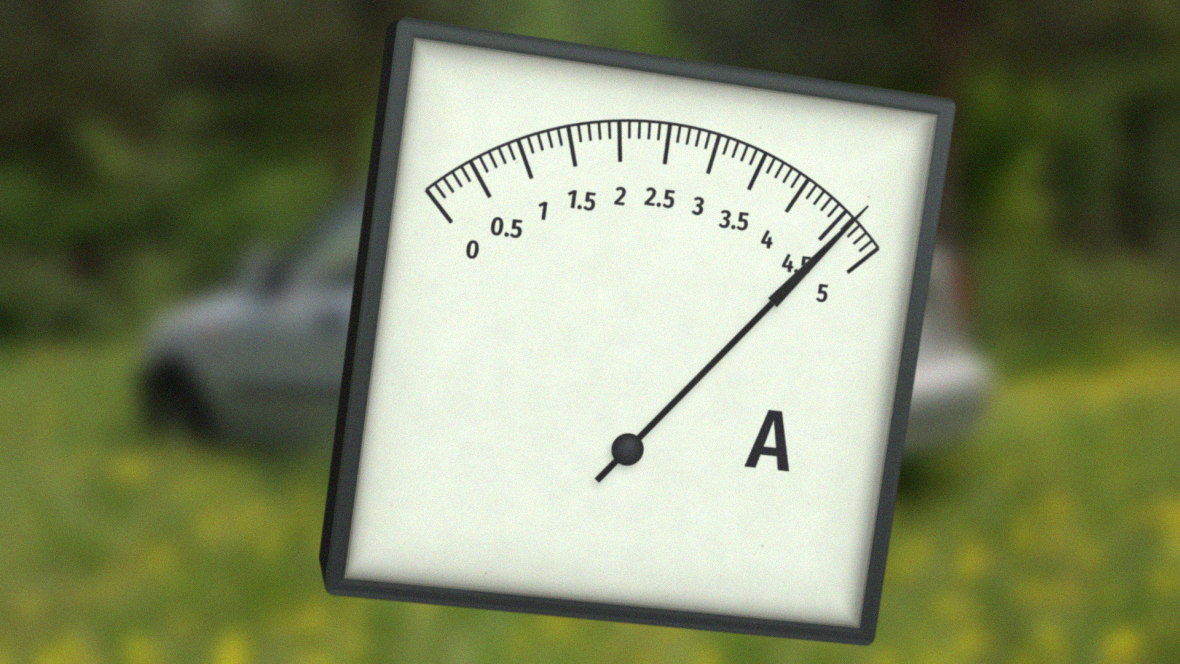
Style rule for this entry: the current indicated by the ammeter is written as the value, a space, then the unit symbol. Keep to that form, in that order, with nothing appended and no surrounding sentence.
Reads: 4.6 A
